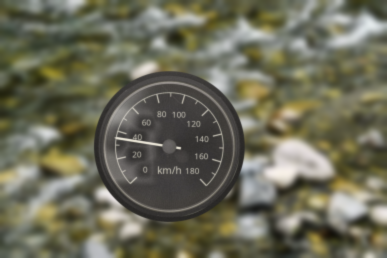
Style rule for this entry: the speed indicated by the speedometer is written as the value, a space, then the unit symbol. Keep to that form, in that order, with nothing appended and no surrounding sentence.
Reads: 35 km/h
